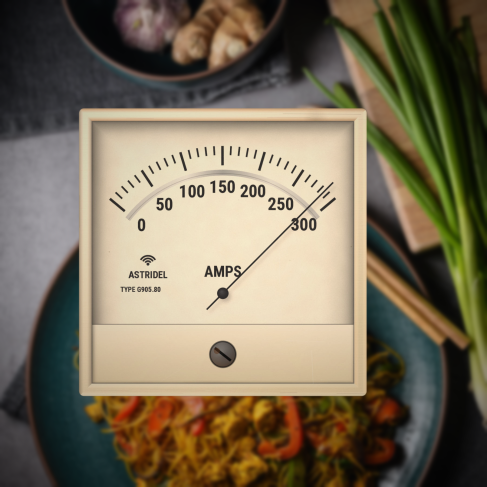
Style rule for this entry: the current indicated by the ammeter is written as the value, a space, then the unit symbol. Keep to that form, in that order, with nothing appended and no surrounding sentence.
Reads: 285 A
